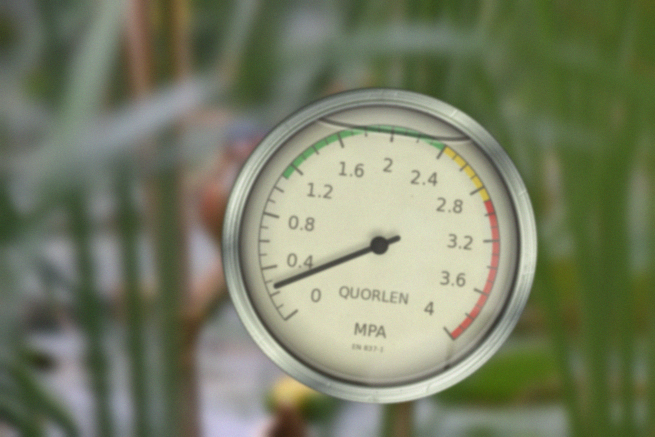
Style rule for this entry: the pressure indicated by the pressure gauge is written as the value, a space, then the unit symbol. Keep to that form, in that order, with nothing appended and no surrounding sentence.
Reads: 0.25 MPa
